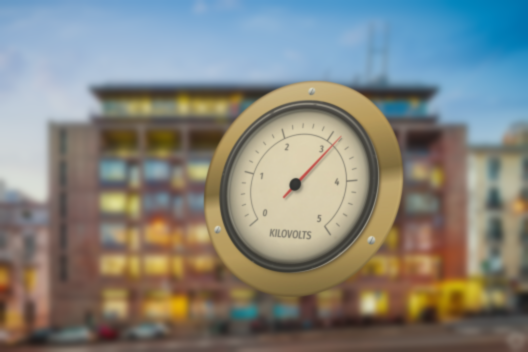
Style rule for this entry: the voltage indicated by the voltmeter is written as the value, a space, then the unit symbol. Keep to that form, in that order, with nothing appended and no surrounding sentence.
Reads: 3.2 kV
